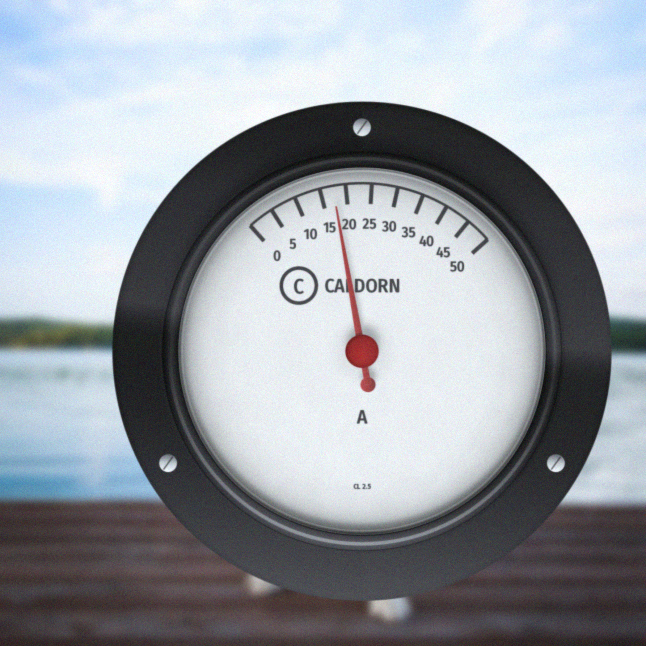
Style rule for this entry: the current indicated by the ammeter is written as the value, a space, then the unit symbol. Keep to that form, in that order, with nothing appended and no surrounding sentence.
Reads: 17.5 A
